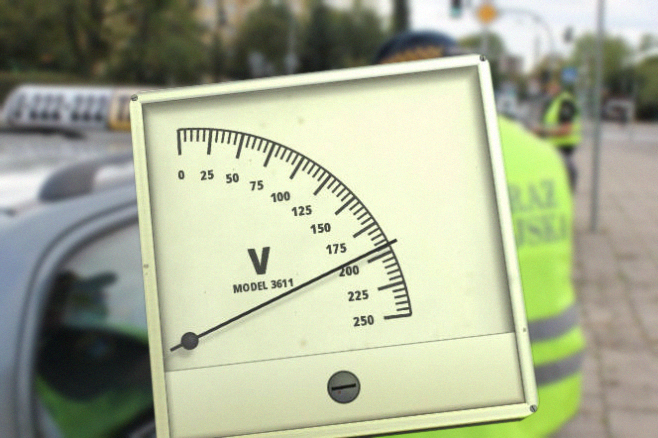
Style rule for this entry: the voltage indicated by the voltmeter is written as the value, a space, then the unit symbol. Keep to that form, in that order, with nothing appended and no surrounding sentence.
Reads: 195 V
